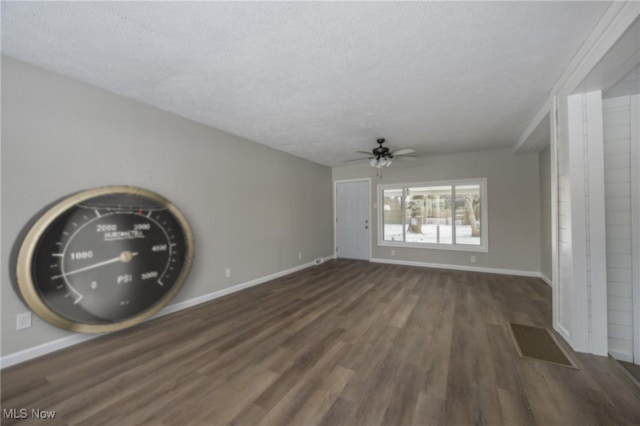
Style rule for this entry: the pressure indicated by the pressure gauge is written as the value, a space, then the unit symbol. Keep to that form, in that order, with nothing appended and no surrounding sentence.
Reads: 600 psi
